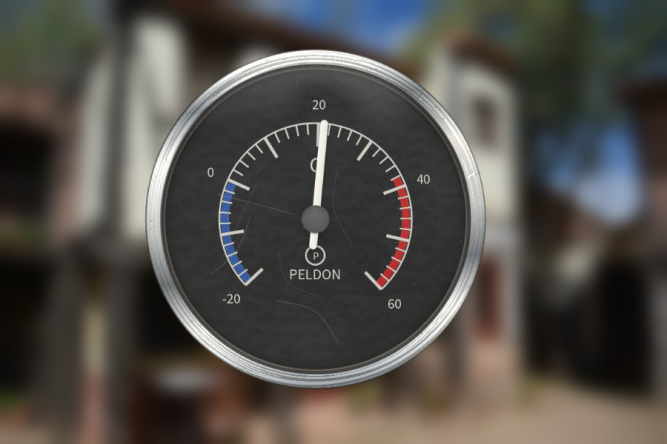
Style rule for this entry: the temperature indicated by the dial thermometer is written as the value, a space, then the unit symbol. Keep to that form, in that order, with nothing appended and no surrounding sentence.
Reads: 21 °C
